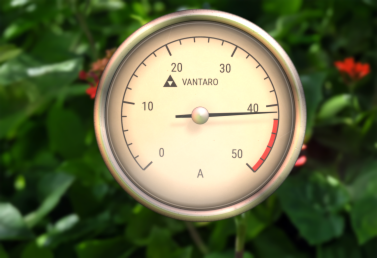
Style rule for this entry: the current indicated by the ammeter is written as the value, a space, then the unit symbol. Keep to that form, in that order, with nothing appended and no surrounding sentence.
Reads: 41 A
